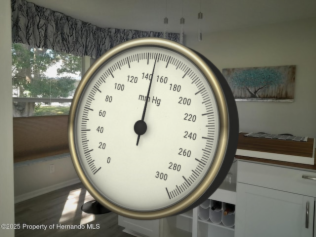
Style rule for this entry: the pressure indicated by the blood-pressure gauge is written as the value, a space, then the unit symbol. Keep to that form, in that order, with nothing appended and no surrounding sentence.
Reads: 150 mmHg
